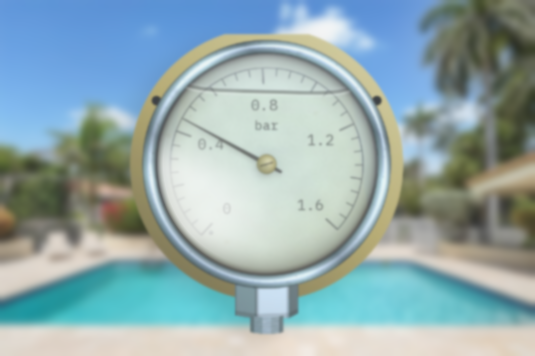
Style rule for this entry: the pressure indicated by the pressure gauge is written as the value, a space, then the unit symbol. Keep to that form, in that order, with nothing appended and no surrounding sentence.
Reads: 0.45 bar
